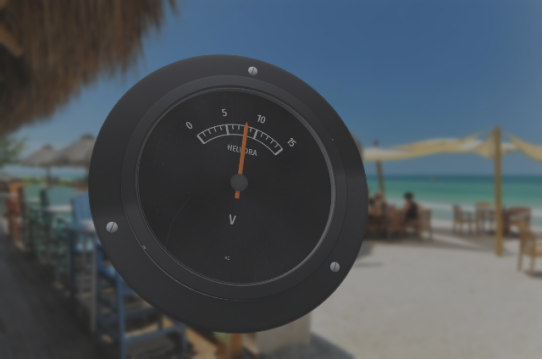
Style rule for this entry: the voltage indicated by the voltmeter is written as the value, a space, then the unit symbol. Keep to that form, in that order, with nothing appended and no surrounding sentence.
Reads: 8 V
